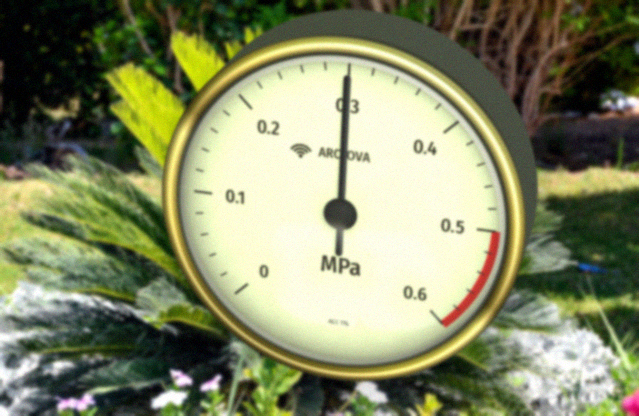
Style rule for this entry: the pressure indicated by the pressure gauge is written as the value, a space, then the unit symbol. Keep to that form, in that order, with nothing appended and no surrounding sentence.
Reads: 0.3 MPa
